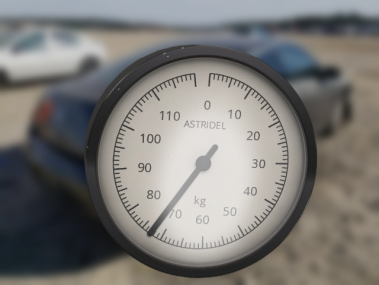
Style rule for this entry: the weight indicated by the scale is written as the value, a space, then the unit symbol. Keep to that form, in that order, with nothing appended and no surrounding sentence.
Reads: 73 kg
